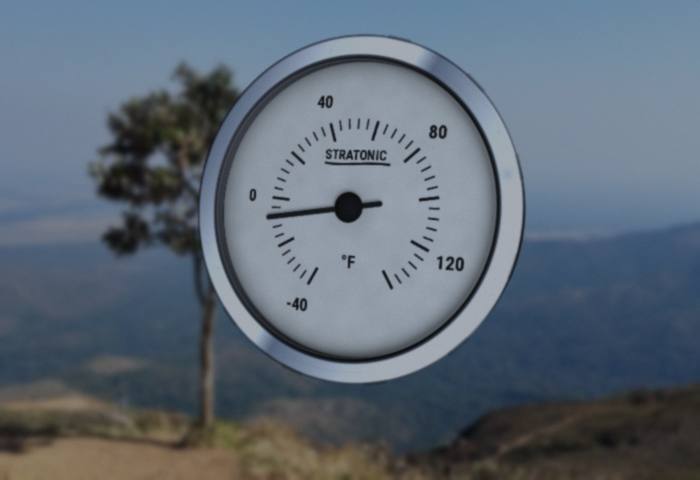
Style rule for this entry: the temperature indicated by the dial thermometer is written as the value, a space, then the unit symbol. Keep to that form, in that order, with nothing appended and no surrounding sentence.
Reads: -8 °F
